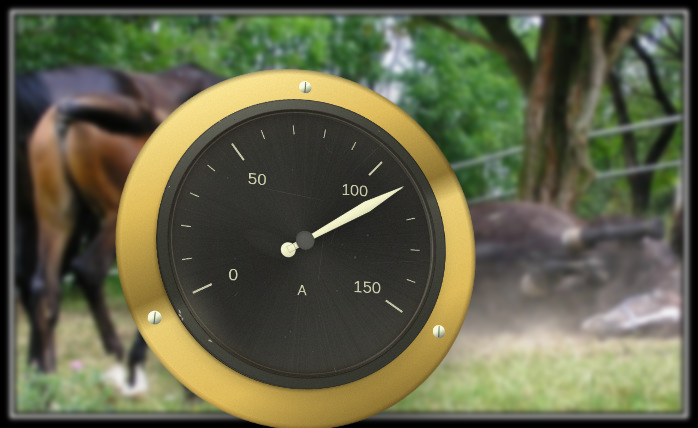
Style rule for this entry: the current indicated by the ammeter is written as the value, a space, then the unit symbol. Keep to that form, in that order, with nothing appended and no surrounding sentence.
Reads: 110 A
